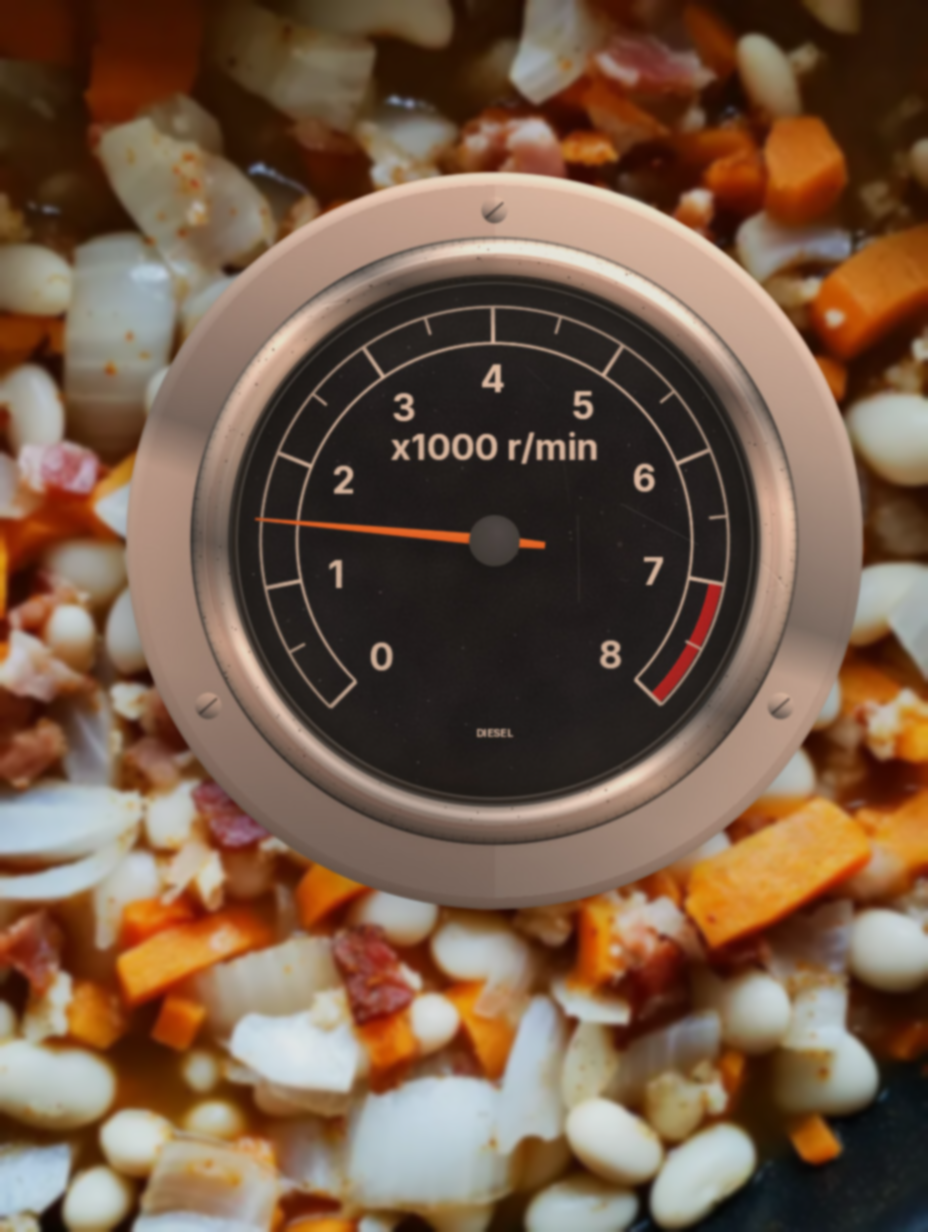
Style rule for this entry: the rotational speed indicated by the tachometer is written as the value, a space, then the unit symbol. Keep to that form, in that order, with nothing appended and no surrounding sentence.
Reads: 1500 rpm
